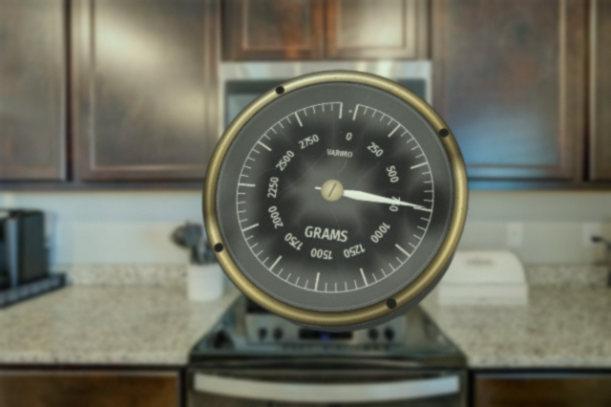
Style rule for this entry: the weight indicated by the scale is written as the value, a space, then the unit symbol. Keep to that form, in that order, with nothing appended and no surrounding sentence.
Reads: 750 g
